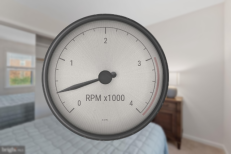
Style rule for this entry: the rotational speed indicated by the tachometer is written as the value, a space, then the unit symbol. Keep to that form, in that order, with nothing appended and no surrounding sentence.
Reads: 400 rpm
